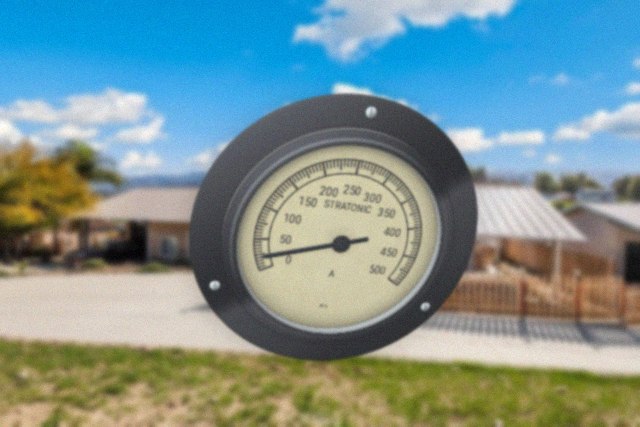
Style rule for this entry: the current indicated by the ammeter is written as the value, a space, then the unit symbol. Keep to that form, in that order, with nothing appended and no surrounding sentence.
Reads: 25 A
